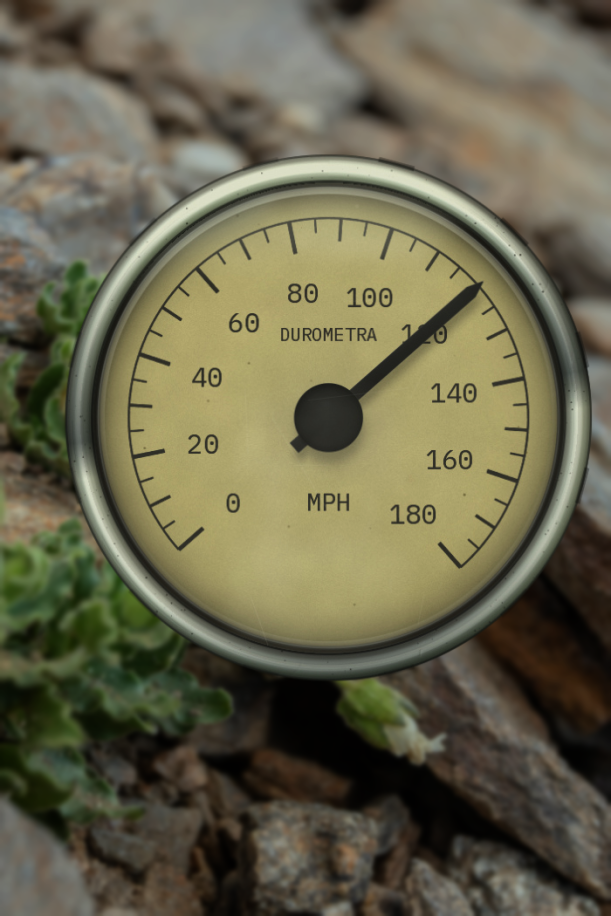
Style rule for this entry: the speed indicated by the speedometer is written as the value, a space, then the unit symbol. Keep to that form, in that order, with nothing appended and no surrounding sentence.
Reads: 120 mph
